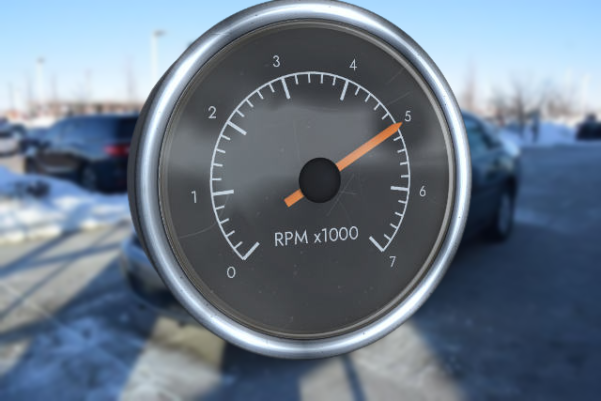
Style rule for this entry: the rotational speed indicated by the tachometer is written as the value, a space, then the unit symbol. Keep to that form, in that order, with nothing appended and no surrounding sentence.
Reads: 5000 rpm
